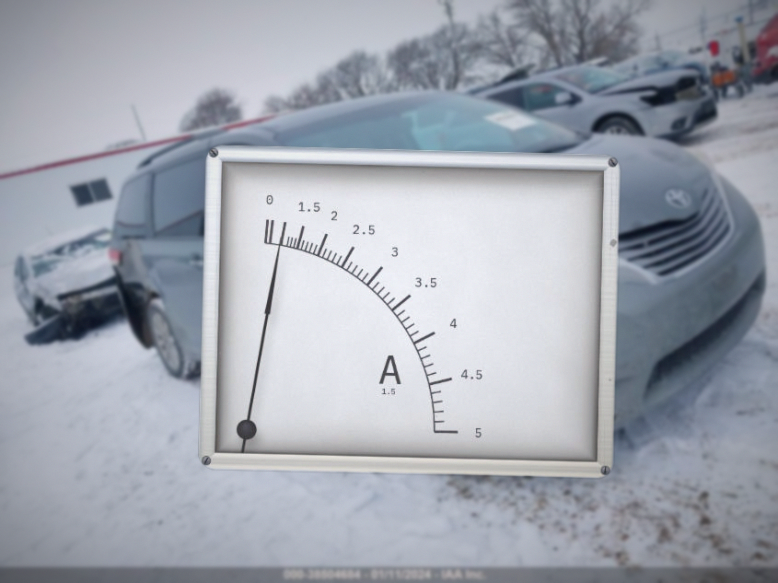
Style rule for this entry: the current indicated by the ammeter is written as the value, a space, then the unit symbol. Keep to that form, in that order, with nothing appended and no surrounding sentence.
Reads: 1 A
